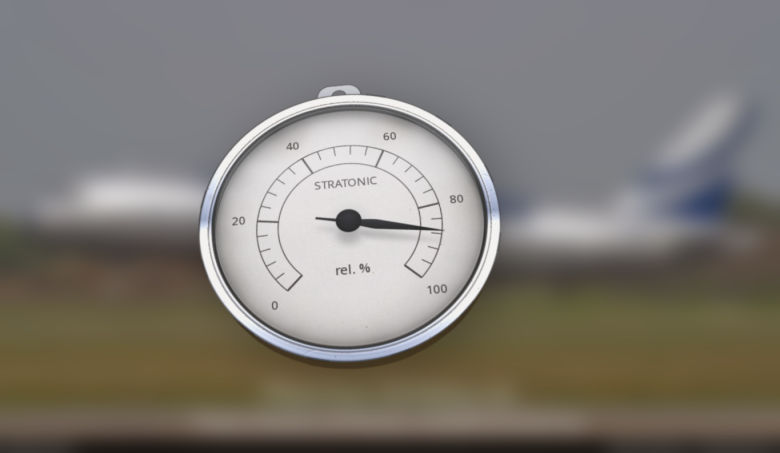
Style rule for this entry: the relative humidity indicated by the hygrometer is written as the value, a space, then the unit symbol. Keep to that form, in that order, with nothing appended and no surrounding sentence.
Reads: 88 %
